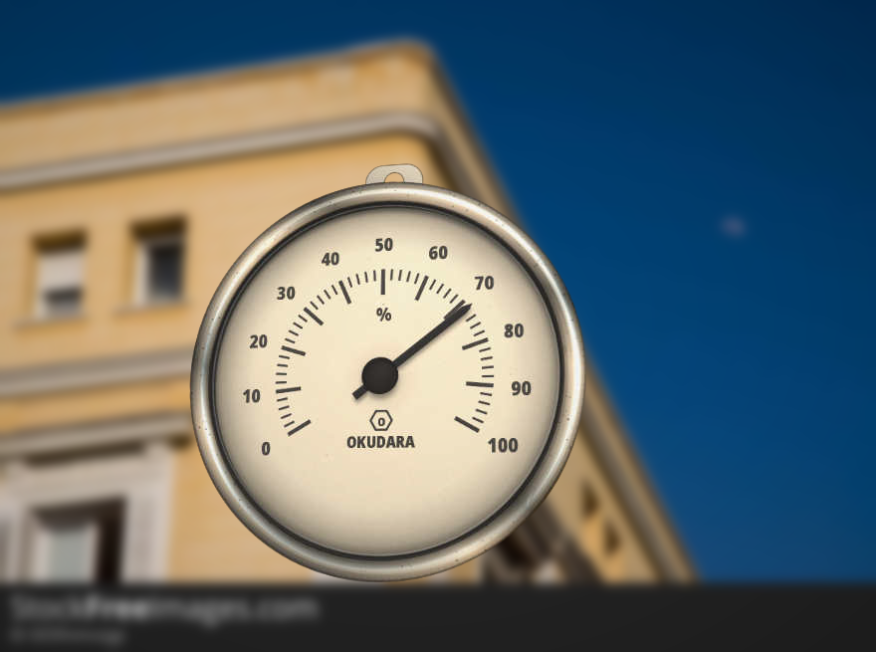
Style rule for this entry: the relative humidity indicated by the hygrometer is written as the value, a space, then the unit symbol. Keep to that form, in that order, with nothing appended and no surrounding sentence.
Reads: 72 %
